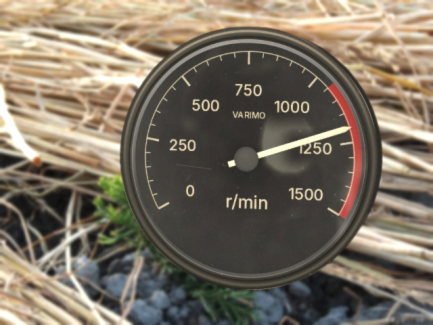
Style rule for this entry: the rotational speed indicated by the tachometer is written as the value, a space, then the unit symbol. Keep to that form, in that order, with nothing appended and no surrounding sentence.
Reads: 1200 rpm
